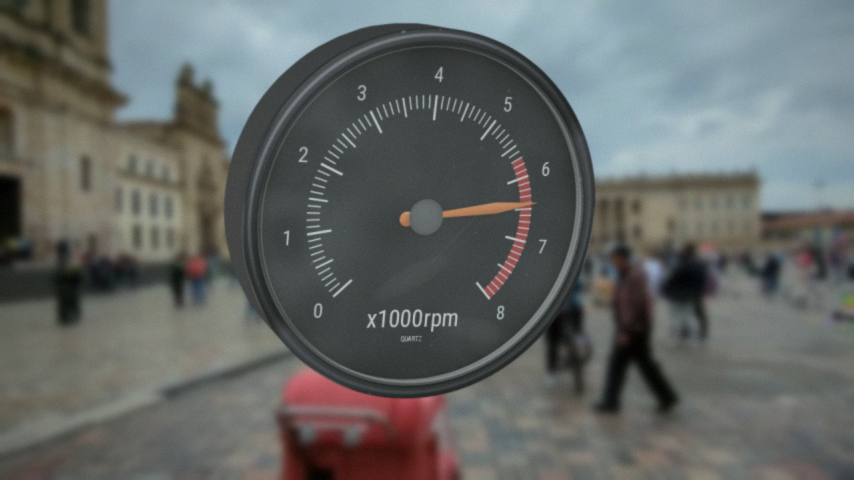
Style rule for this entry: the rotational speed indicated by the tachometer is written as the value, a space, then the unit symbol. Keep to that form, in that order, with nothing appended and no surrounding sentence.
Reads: 6400 rpm
